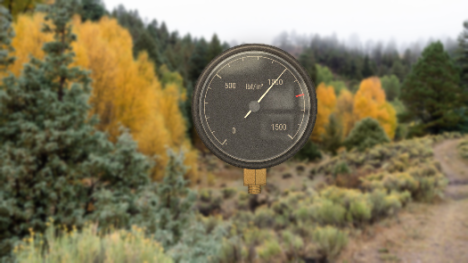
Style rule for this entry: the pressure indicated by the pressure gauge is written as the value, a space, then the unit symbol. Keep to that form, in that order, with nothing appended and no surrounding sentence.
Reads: 1000 psi
